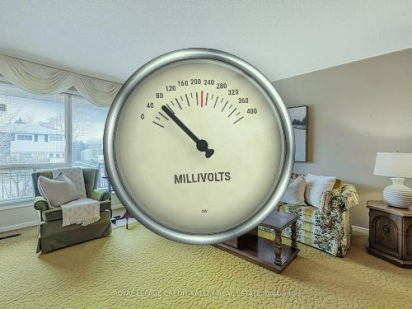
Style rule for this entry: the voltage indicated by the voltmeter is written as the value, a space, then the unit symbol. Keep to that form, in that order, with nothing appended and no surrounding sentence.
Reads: 60 mV
